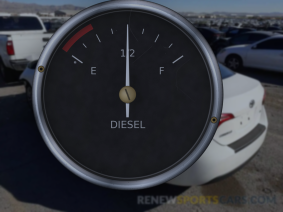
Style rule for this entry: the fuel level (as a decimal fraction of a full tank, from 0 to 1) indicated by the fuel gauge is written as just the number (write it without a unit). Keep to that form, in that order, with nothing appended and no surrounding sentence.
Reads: 0.5
